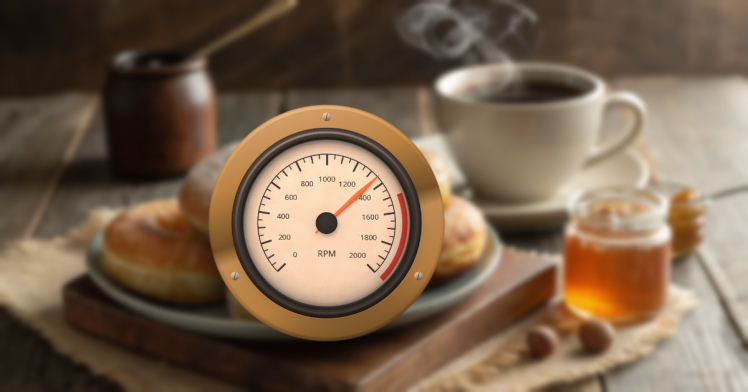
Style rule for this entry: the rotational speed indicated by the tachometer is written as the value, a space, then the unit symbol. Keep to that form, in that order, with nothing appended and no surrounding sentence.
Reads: 1350 rpm
